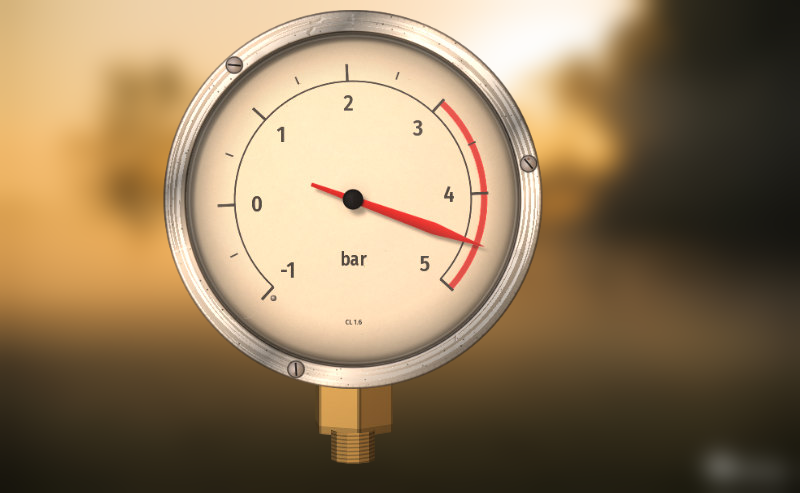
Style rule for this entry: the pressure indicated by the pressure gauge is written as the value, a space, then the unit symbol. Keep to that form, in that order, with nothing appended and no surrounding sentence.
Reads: 4.5 bar
